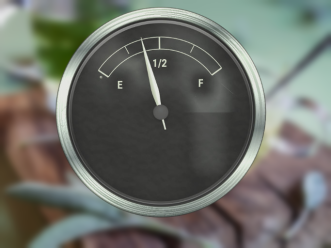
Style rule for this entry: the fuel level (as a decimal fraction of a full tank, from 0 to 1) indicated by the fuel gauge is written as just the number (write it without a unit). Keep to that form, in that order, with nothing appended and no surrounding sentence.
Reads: 0.375
